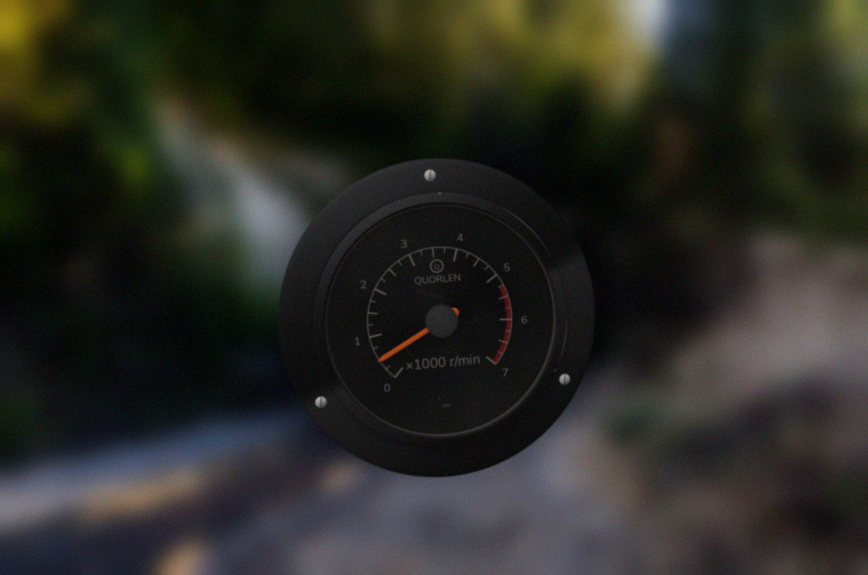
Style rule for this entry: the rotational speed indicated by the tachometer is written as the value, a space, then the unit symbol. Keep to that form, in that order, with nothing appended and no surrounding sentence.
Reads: 500 rpm
